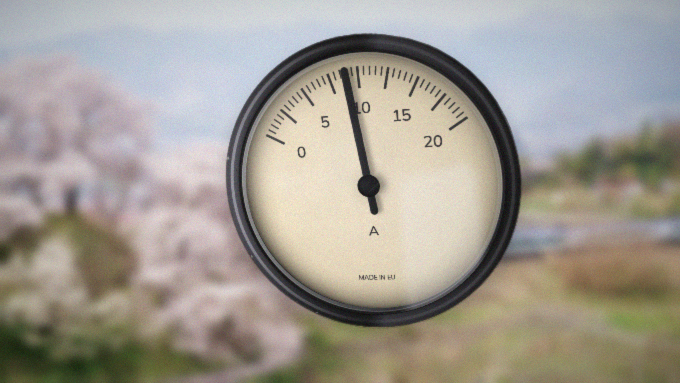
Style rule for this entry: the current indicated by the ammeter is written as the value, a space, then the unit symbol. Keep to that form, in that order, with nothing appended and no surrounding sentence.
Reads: 9 A
